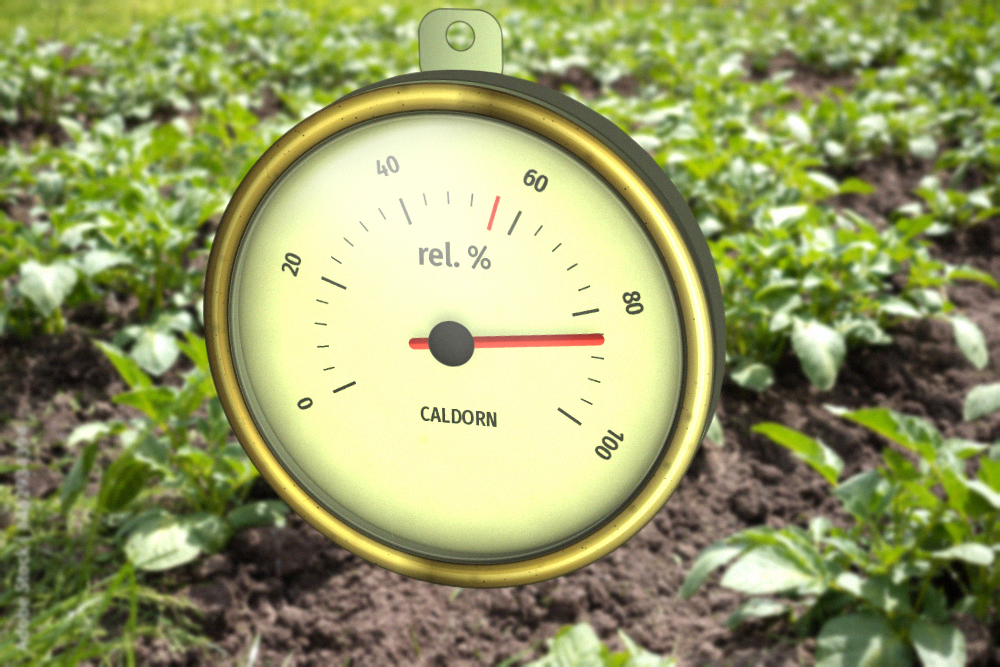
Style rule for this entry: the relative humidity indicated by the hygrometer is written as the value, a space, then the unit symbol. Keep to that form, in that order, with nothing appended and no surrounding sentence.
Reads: 84 %
